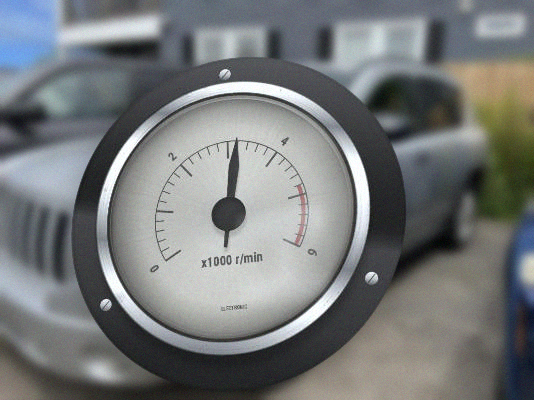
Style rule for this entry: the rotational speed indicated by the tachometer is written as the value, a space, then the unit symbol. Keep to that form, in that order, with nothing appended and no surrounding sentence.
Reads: 3200 rpm
